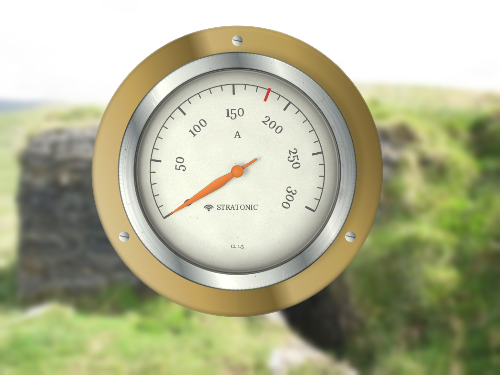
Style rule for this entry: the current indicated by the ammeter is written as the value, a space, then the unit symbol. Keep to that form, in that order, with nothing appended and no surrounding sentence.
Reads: 0 A
